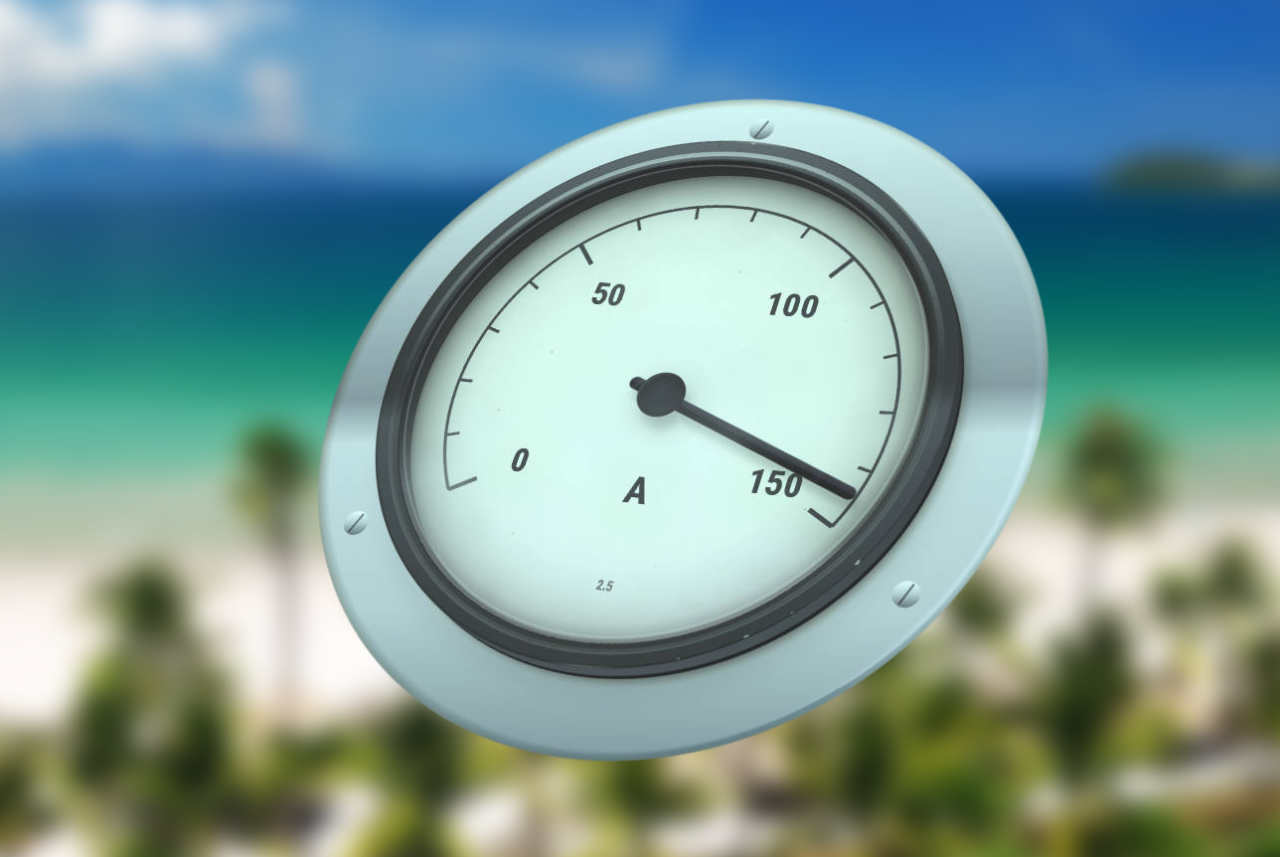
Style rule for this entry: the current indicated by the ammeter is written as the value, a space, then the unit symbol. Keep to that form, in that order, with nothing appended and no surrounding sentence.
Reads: 145 A
